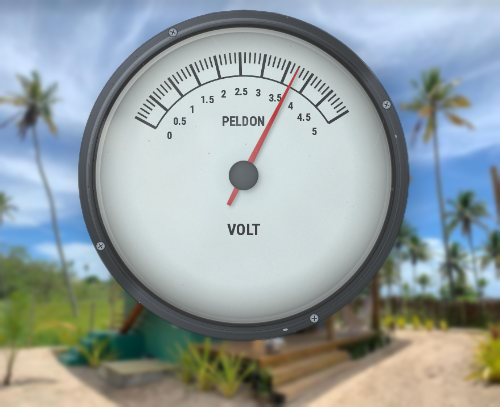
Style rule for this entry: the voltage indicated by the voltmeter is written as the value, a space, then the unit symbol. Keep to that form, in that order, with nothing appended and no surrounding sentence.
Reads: 3.7 V
